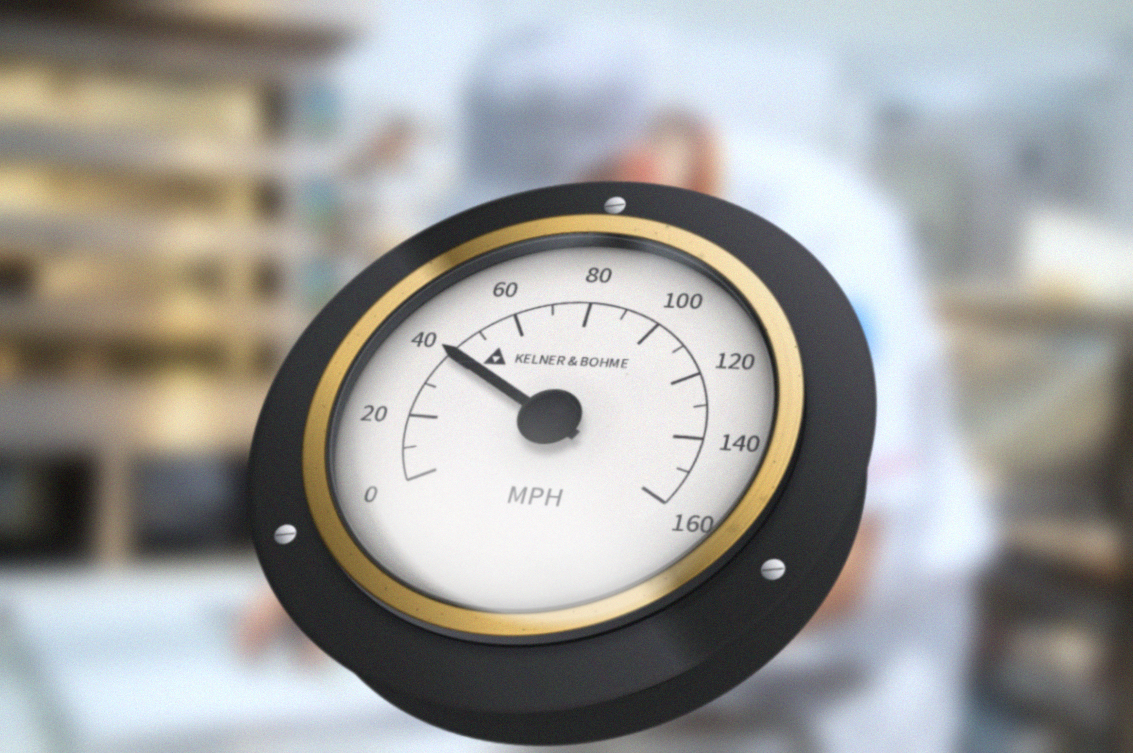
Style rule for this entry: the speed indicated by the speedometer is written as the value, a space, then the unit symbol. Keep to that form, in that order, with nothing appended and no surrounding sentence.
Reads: 40 mph
